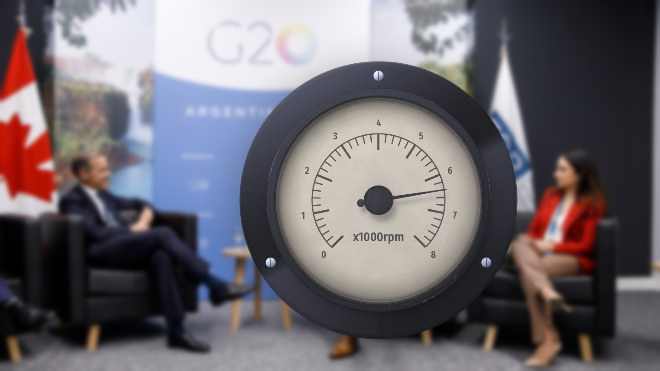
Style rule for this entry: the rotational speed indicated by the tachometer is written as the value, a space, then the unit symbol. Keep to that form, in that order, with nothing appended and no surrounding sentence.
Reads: 6400 rpm
